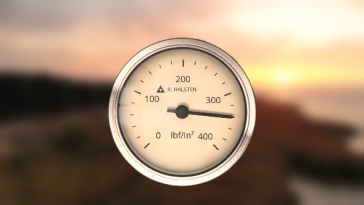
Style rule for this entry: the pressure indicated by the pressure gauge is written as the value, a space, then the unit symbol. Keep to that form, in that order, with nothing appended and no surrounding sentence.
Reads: 340 psi
